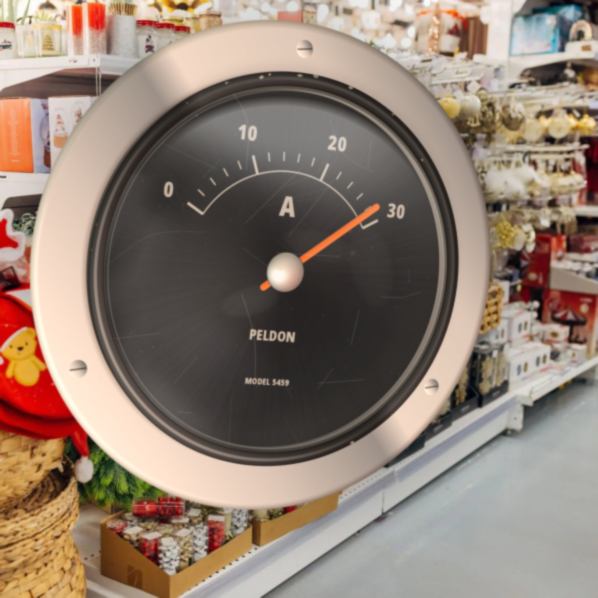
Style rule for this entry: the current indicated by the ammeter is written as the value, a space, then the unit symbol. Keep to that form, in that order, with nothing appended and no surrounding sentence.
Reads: 28 A
